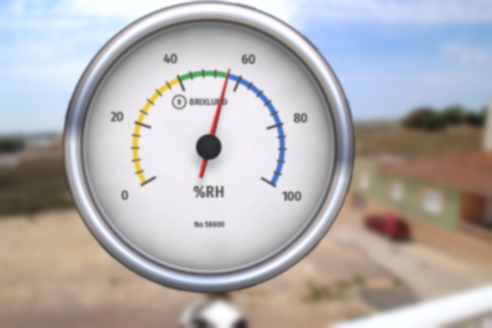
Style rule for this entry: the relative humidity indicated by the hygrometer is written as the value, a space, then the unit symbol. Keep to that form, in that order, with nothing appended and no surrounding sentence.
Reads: 56 %
